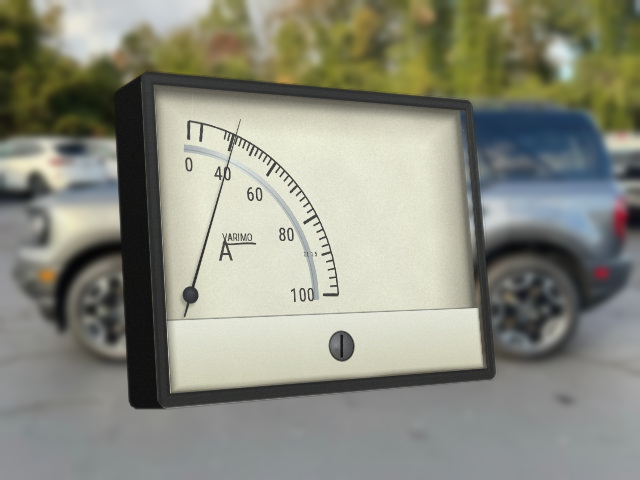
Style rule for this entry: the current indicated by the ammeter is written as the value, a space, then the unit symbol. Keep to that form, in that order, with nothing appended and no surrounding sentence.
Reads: 40 A
